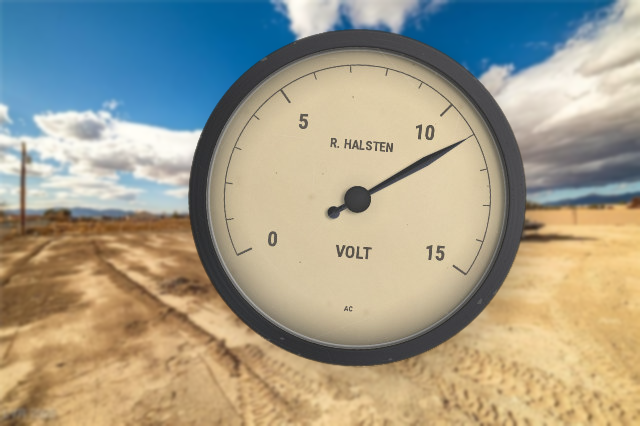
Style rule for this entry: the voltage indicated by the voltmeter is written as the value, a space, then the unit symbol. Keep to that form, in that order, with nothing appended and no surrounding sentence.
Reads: 11 V
